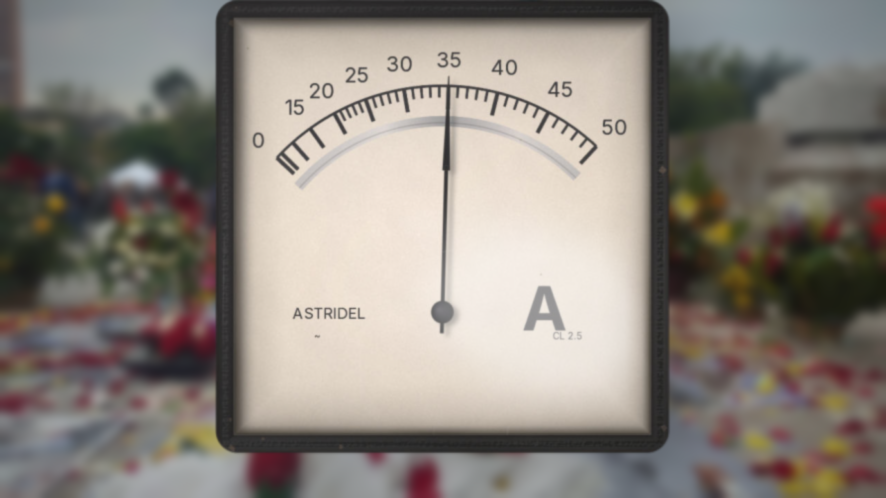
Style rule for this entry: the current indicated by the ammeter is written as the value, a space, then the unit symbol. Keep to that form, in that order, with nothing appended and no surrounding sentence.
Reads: 35 A
